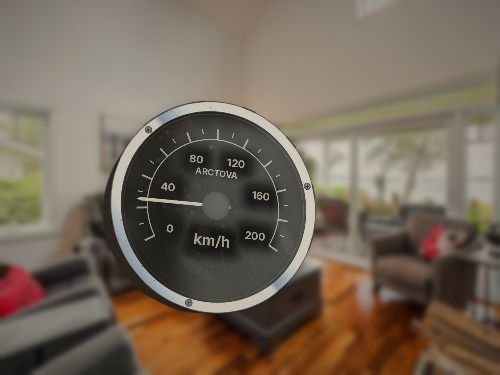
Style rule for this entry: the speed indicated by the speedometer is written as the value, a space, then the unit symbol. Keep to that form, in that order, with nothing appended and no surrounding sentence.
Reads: 25 km/h
